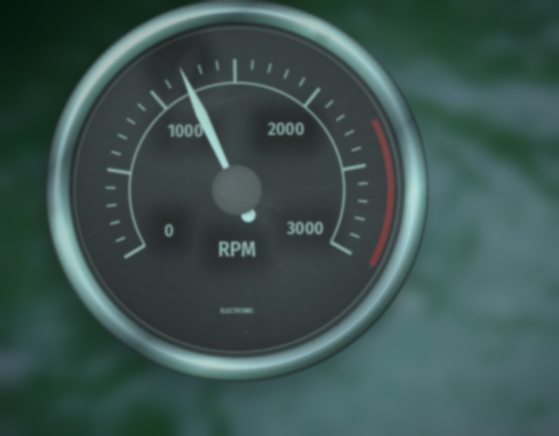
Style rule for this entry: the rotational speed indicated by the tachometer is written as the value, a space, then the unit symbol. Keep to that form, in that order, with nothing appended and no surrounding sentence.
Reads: 1200 rpm
